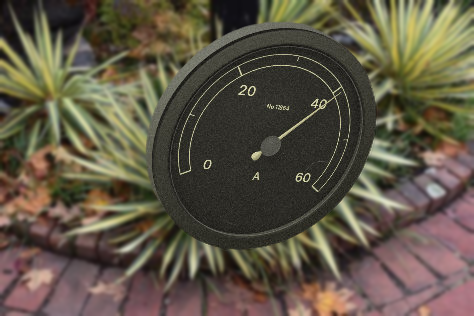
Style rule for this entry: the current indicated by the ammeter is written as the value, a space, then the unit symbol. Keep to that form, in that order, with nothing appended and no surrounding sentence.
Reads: 40 A
